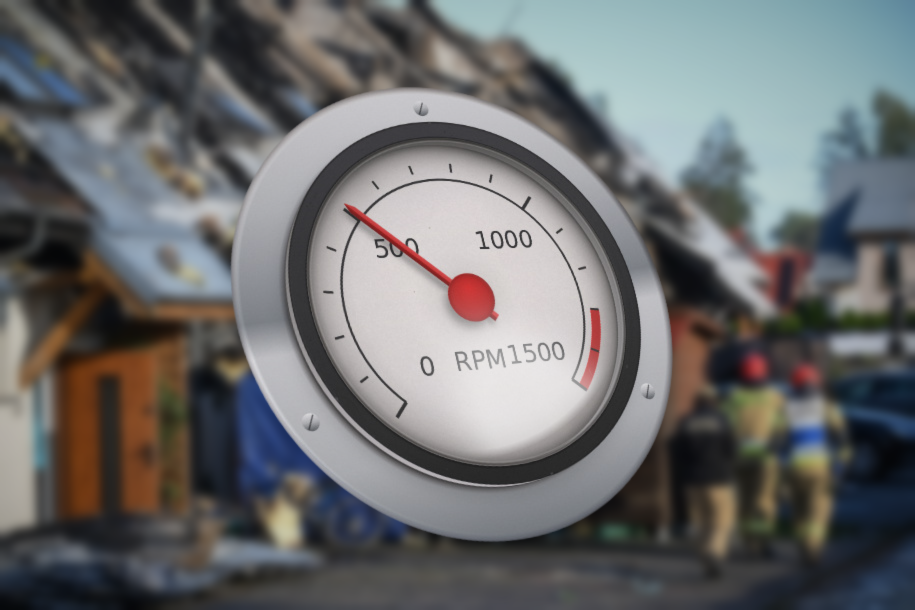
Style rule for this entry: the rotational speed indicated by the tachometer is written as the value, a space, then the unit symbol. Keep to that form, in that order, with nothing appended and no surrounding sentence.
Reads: 500 rpm
